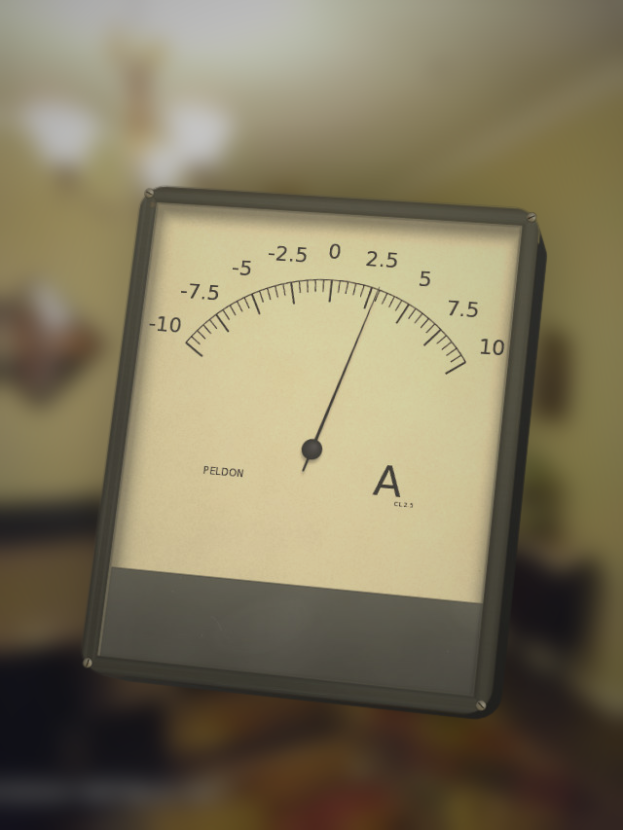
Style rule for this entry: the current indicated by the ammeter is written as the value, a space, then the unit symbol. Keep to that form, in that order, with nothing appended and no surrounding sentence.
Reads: 3 A
